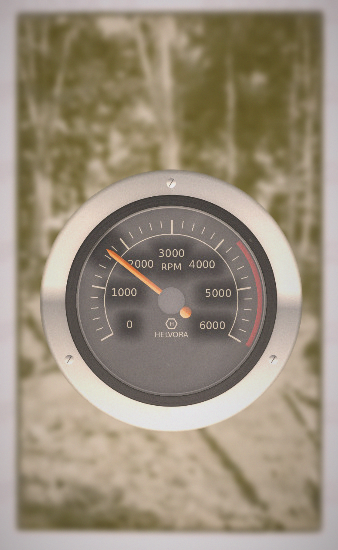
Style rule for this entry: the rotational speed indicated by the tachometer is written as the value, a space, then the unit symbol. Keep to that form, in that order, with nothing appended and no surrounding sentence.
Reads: 1700 rpm
